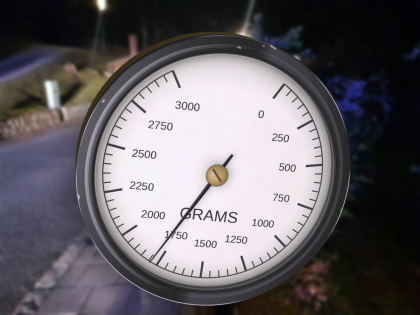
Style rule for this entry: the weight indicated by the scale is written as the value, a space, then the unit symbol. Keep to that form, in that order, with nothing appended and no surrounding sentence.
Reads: 1800 g
